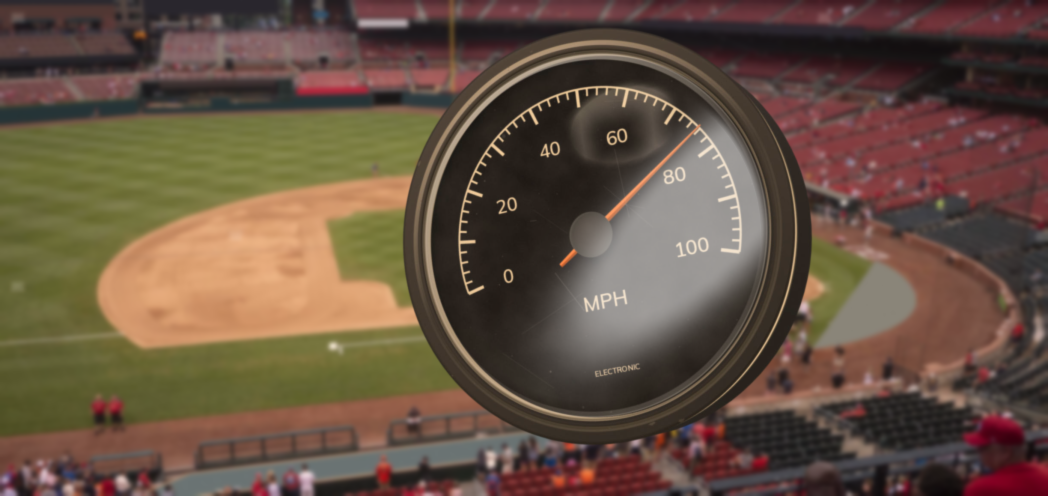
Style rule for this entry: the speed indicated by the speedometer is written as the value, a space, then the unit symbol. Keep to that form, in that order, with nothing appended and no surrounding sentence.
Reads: 76 mph
